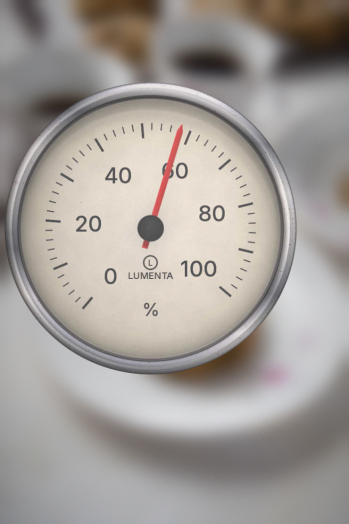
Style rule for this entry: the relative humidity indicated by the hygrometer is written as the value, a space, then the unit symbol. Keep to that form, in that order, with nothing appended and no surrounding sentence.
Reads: 58 %
